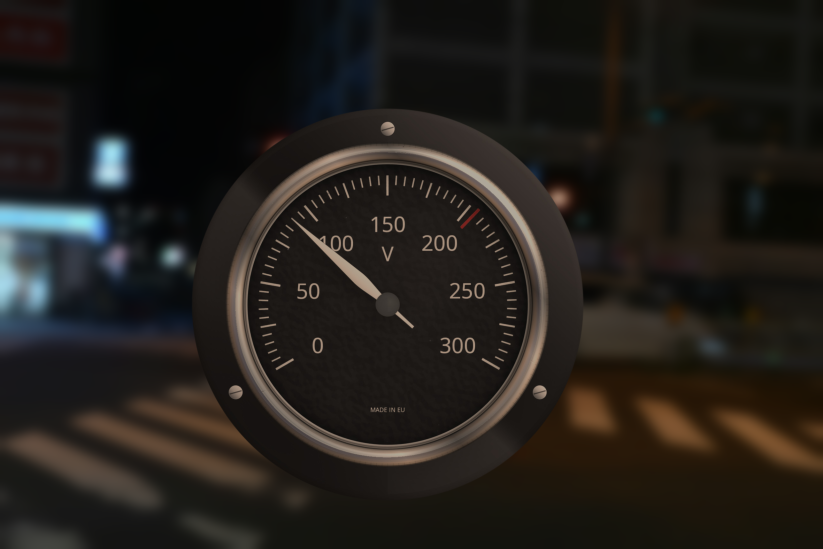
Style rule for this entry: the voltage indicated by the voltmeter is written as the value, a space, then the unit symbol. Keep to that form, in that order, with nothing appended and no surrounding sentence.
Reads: 90 V
